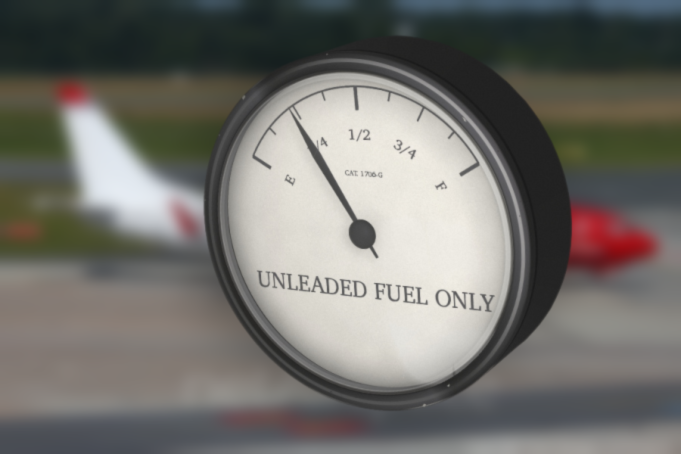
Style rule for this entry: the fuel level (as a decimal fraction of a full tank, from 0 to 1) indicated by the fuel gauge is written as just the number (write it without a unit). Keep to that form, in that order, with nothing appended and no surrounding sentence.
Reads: 0.25
